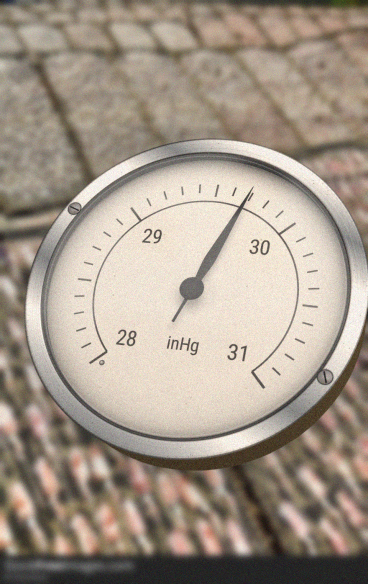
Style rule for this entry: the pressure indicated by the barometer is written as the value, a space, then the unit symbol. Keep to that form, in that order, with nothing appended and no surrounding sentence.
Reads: 29.7 inHg
